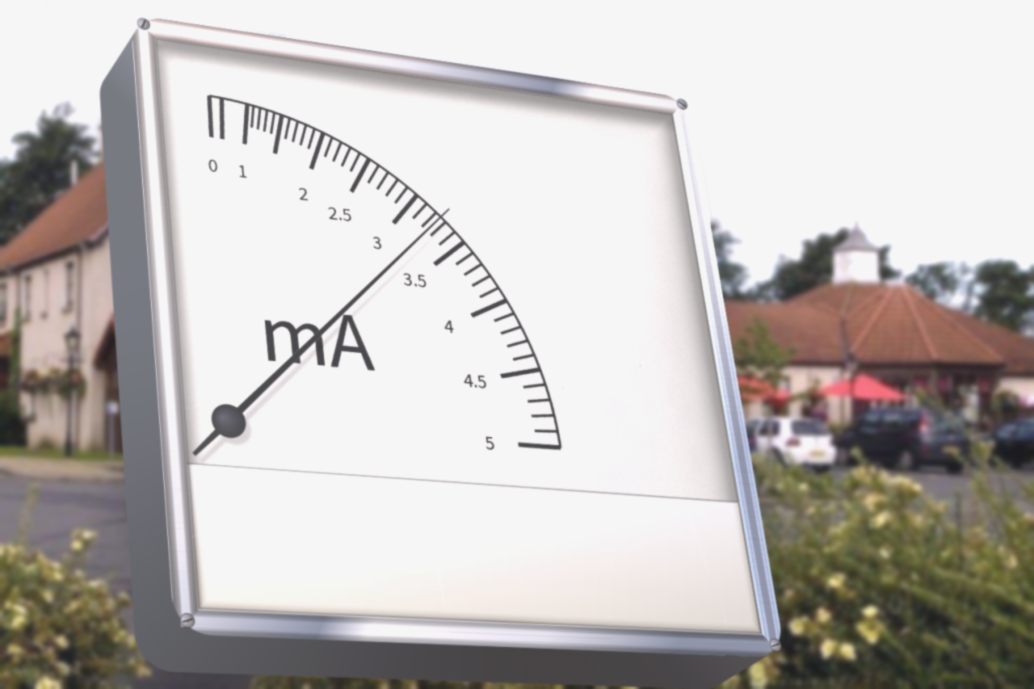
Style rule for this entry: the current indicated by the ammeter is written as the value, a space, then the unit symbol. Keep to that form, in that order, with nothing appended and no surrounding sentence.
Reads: 3.25 mA
